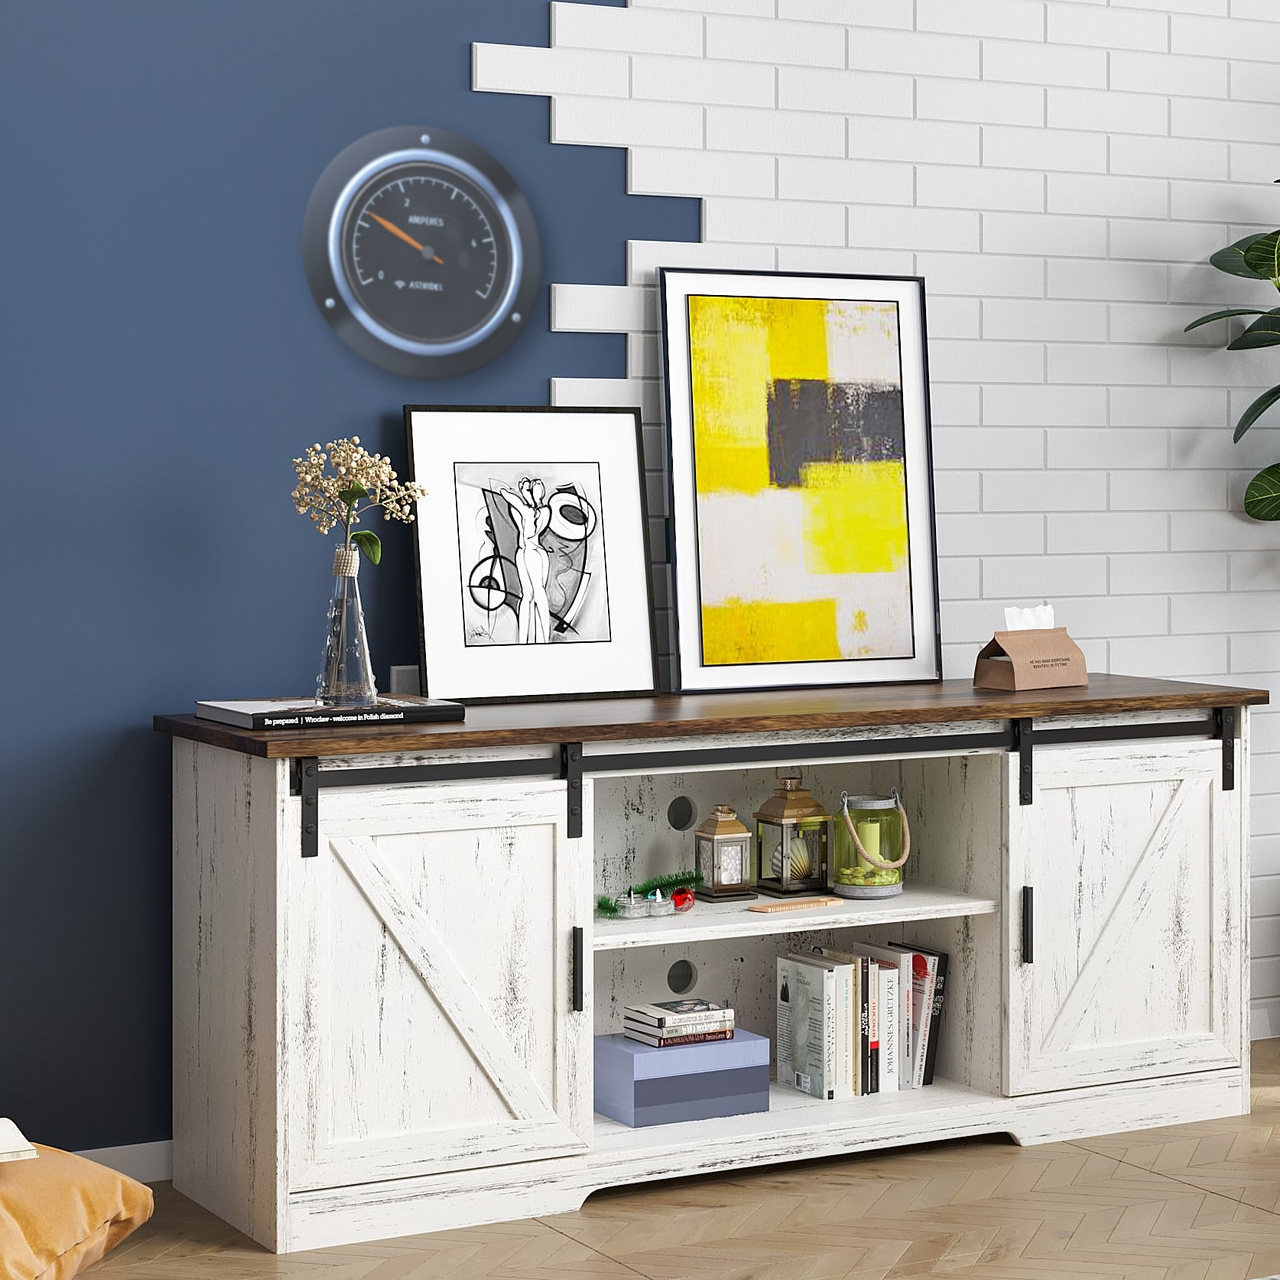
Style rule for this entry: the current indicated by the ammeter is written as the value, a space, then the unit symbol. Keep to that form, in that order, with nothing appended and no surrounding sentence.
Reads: 1.2 A
